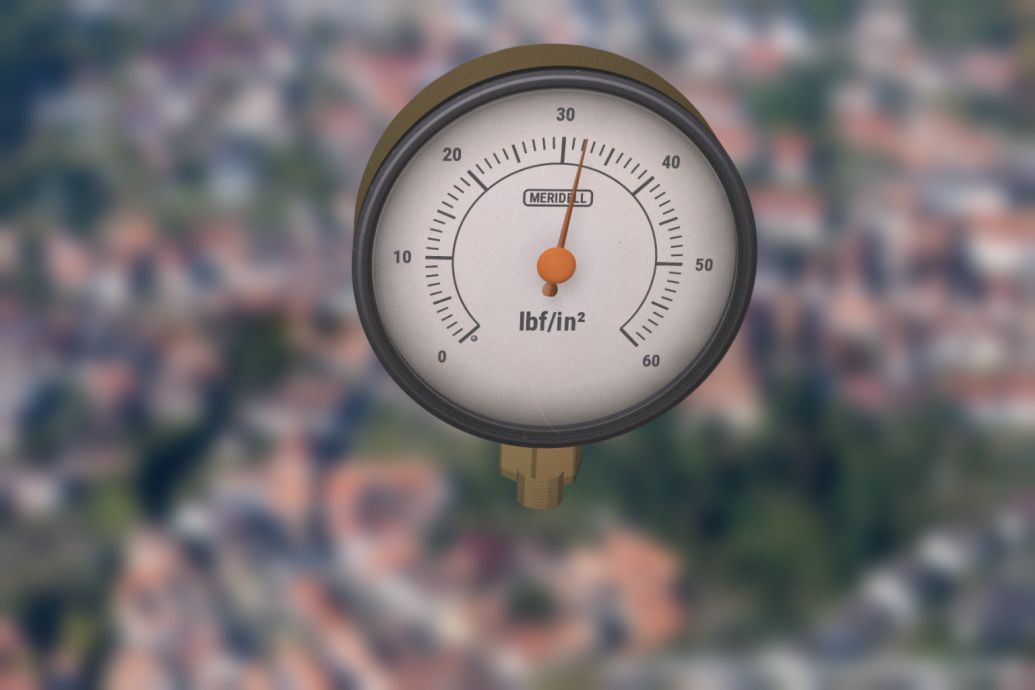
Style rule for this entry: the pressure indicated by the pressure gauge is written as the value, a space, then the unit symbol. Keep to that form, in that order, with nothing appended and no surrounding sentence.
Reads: 32 psi
